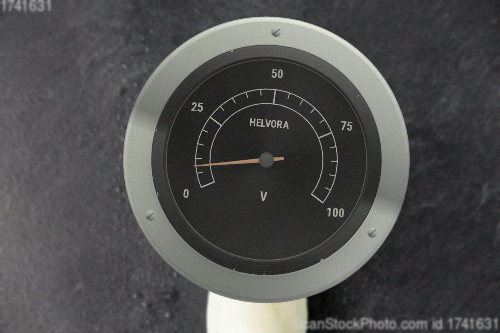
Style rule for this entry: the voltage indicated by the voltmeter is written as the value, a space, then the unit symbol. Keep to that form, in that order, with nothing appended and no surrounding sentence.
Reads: 7.5 V
